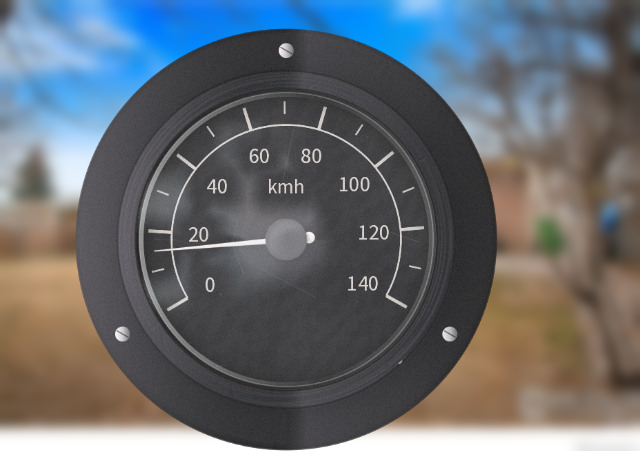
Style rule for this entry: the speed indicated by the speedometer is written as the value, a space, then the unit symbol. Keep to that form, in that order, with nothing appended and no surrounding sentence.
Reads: 15 km/h
